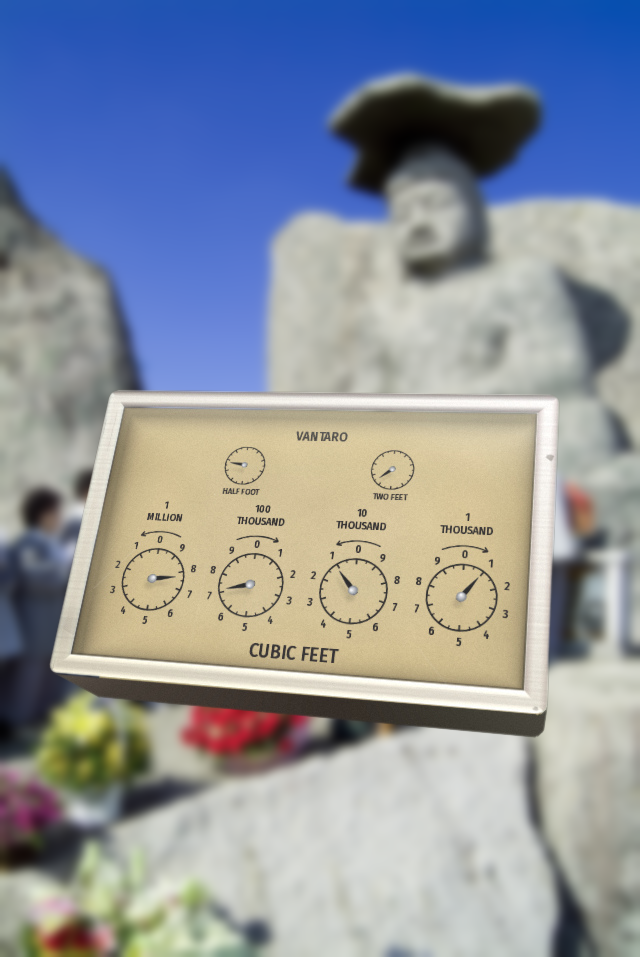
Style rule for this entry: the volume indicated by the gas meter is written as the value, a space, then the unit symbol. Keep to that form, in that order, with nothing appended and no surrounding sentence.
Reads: 771100 ft³
